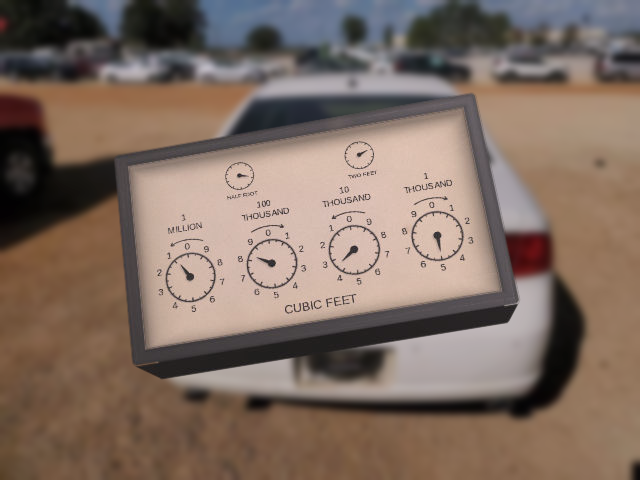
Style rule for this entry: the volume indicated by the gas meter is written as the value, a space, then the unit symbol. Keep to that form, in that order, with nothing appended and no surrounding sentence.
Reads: 83500 ft³
